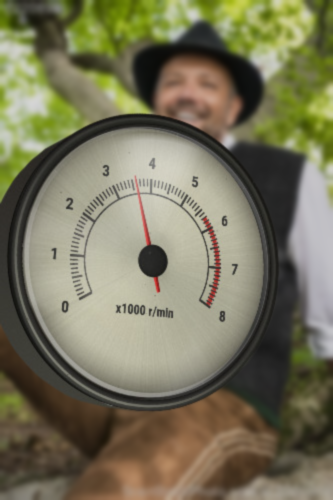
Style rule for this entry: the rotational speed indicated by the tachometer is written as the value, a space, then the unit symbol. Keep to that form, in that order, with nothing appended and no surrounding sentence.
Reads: 3500 rpm
